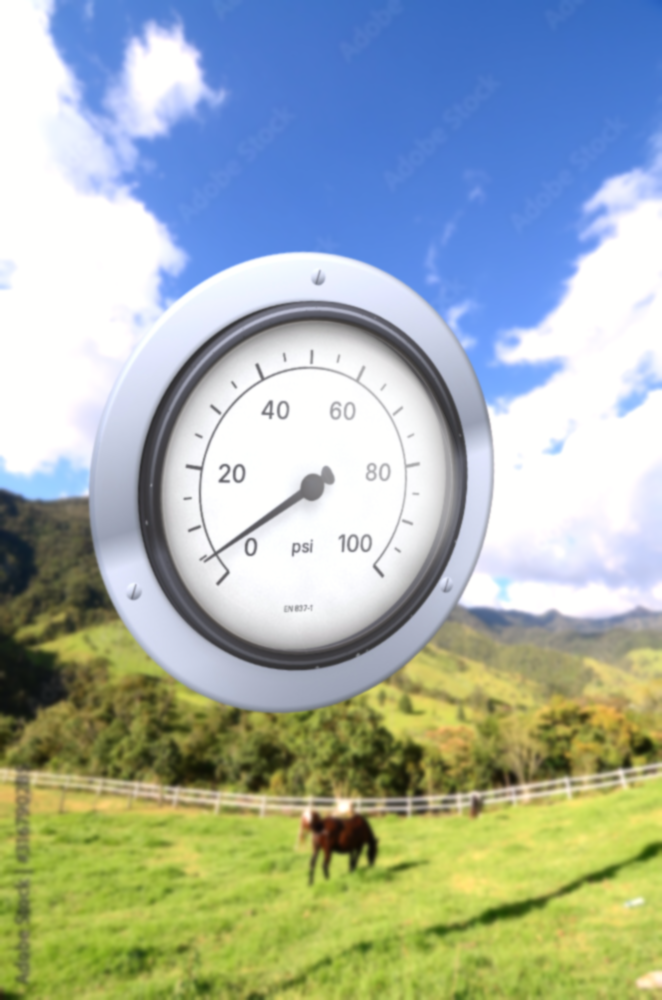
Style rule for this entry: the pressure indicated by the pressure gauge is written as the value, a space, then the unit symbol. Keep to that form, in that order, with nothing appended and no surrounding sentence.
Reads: 5 psi
